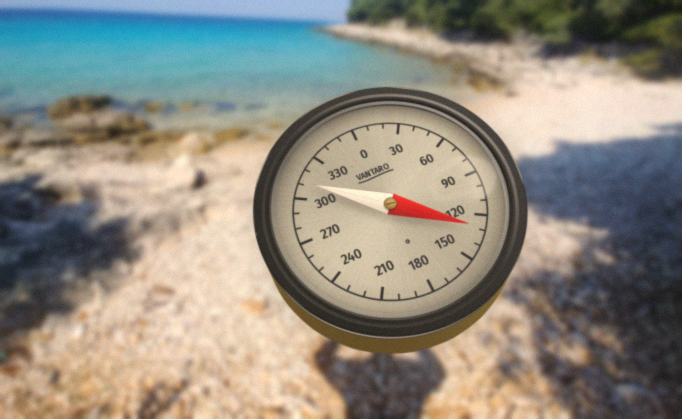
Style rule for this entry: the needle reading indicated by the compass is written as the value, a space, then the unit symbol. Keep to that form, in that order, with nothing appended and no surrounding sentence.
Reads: 130 °
